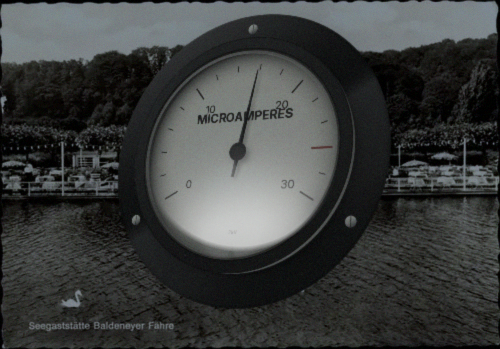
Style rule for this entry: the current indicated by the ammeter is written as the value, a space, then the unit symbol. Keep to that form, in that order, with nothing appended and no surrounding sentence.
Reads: 16 µA
